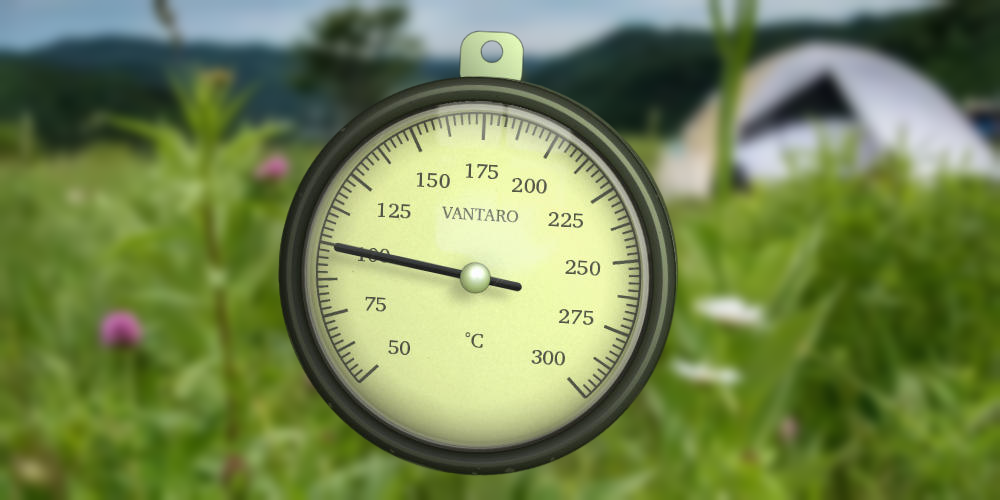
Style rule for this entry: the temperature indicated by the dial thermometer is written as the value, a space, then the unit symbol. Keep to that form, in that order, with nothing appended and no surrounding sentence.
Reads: 100 °C
